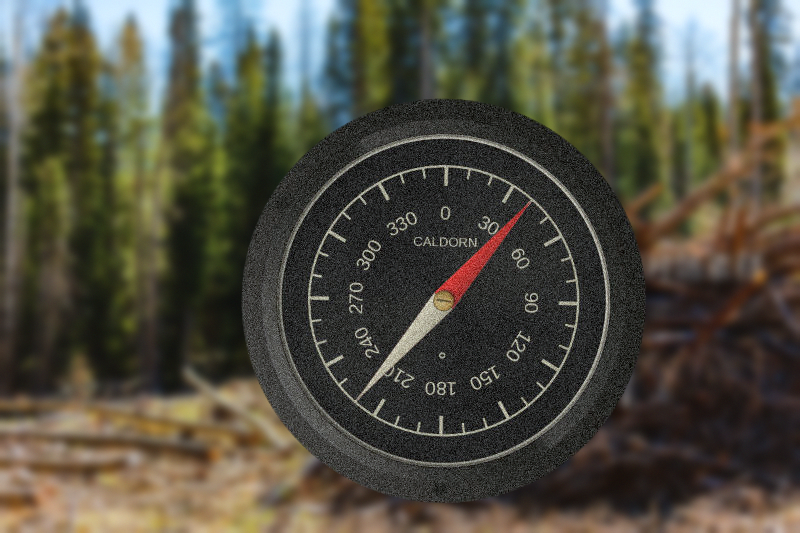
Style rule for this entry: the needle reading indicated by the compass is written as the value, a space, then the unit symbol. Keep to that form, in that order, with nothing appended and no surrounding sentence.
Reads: 40 °
